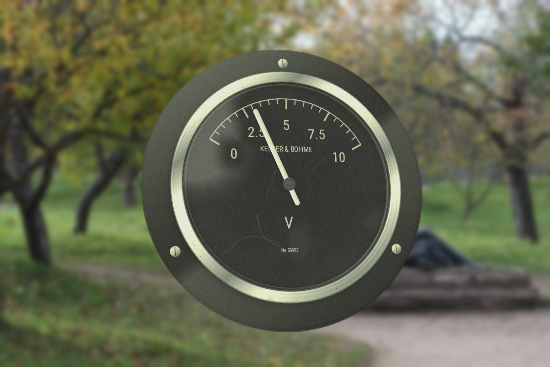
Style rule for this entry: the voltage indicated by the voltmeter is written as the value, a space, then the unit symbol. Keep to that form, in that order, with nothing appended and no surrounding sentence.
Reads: 3 V
